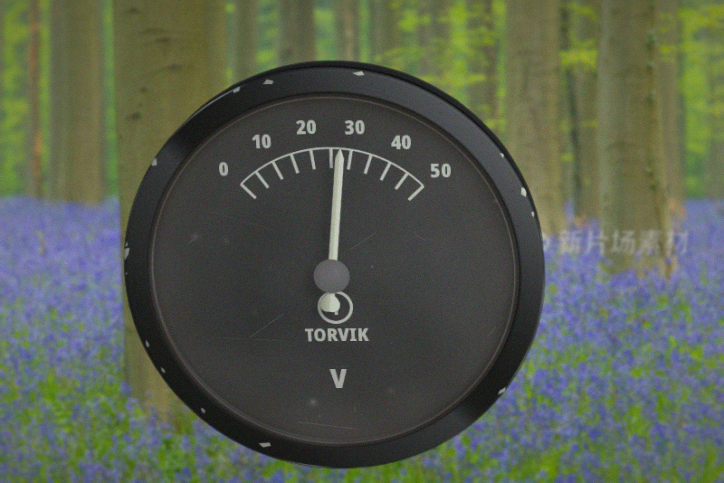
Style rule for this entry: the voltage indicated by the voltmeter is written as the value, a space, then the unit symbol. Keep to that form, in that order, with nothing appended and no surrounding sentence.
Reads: 27.5 V
